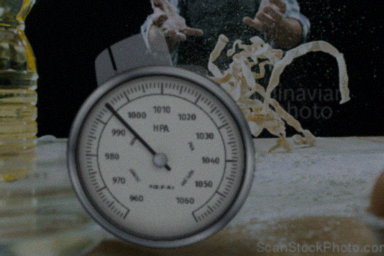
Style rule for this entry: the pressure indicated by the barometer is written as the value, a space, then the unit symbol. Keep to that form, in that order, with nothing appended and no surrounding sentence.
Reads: 995 hPa
